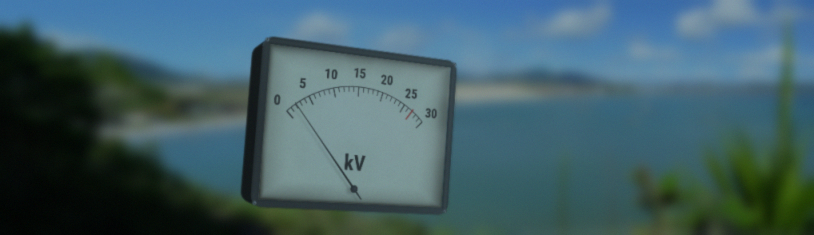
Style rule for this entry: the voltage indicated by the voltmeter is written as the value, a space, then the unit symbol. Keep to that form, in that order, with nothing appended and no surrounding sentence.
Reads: 2 kV
